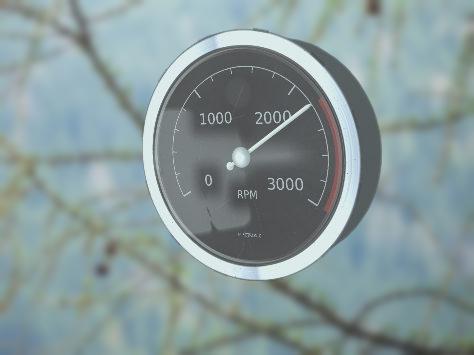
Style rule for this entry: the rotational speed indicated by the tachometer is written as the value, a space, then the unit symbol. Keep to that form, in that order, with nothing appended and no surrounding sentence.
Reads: 2200 rpm
